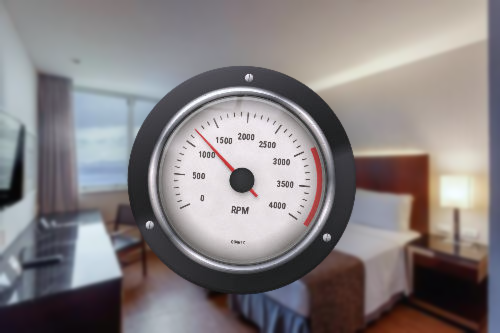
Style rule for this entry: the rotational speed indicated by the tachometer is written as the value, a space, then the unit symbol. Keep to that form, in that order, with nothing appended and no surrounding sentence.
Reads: 1200 rpm
